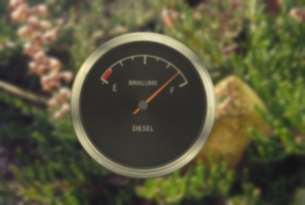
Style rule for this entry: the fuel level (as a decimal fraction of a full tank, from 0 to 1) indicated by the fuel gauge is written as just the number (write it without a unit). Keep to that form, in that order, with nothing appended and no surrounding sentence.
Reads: 0.875
